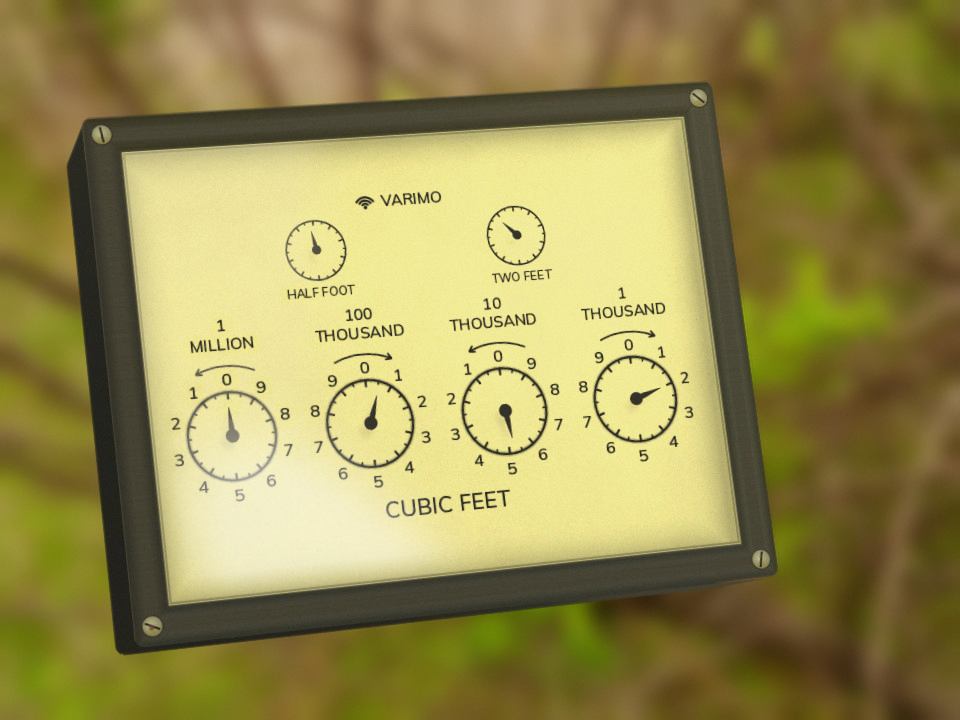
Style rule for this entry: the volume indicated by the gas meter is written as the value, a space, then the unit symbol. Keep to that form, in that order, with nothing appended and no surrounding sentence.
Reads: 5200 ft³
